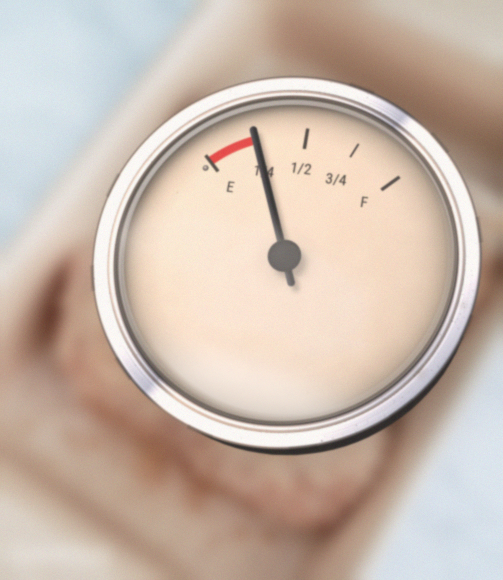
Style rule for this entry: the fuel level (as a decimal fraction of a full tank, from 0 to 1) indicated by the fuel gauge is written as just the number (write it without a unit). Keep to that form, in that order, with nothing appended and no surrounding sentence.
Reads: 0.25
